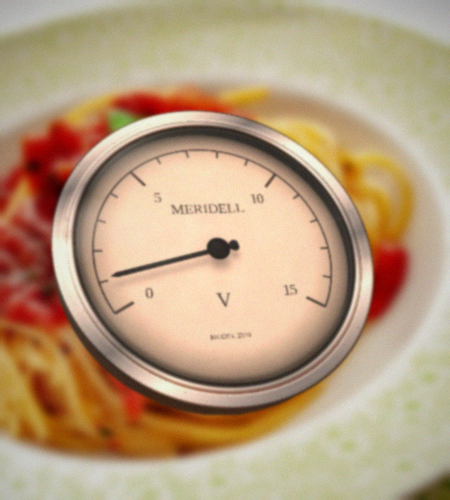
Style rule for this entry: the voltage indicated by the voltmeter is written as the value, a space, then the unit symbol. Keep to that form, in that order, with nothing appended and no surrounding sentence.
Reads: 1 V
